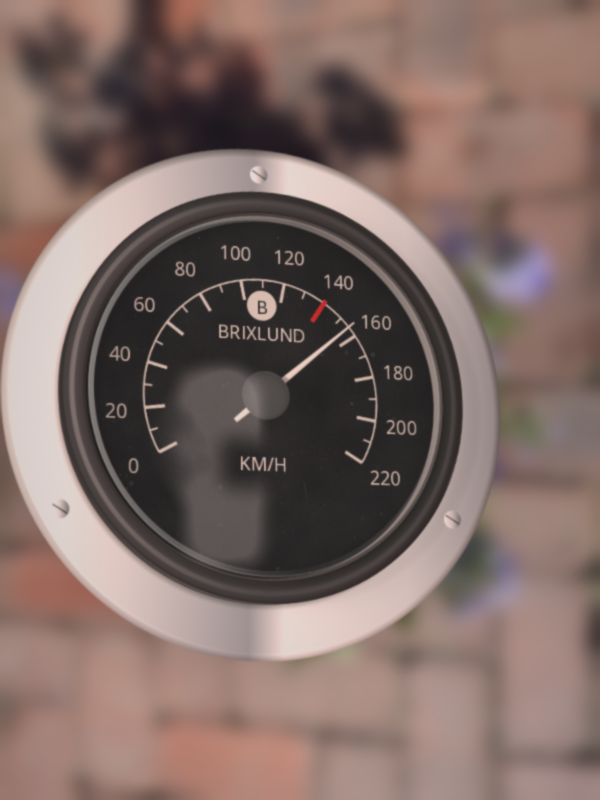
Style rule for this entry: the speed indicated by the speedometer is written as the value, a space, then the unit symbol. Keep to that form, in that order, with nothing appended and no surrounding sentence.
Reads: 155 km/h
